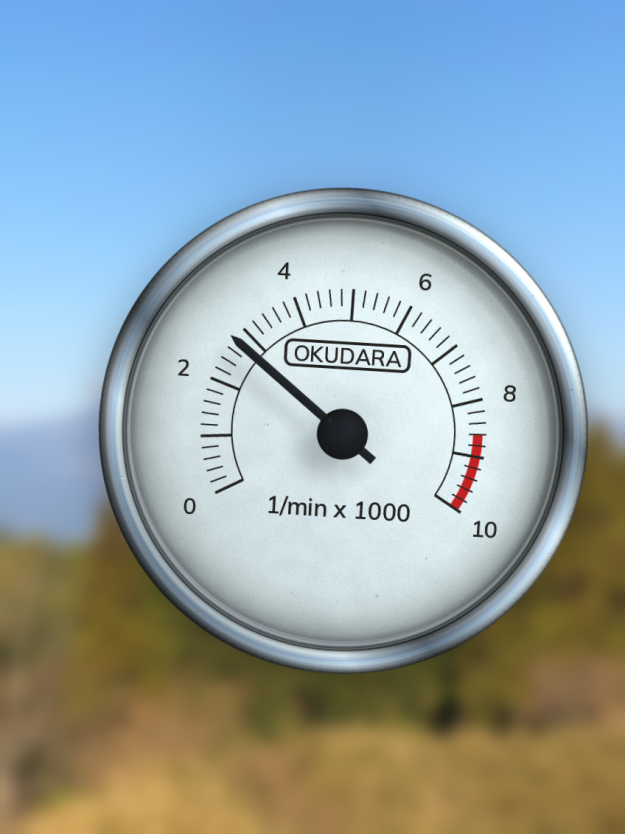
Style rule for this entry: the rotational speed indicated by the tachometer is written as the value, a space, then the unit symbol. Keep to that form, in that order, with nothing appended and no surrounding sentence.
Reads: 2800 rpm
